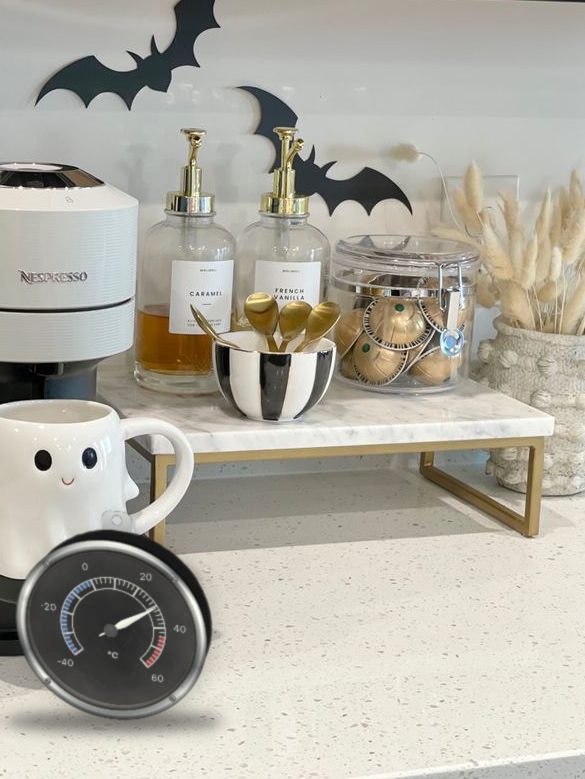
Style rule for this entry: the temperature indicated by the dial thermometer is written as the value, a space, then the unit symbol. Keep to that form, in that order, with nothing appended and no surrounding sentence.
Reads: 30 °C
